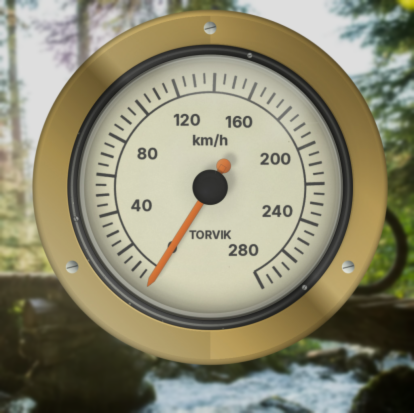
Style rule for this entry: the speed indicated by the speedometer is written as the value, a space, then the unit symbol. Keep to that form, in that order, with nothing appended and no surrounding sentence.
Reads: 0 km/h
